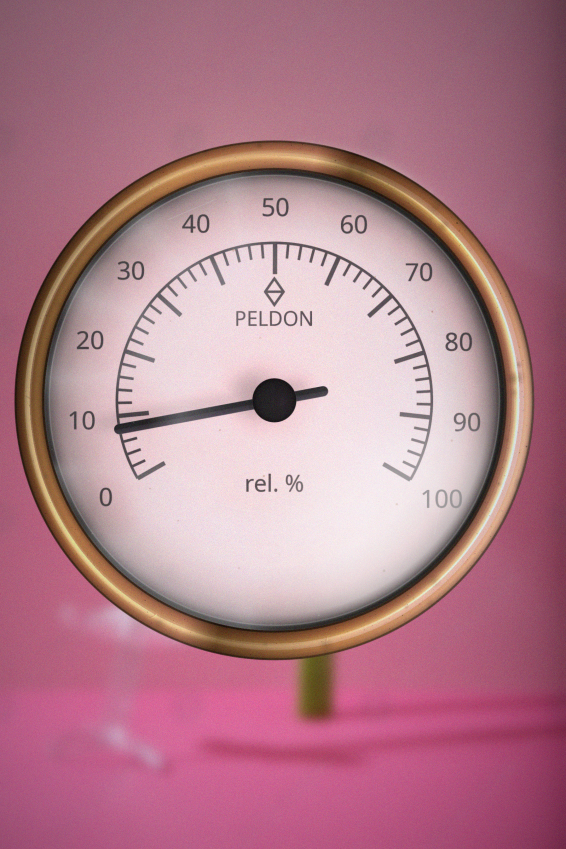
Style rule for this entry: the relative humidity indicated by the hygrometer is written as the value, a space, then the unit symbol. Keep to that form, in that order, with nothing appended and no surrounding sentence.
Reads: 8 %
